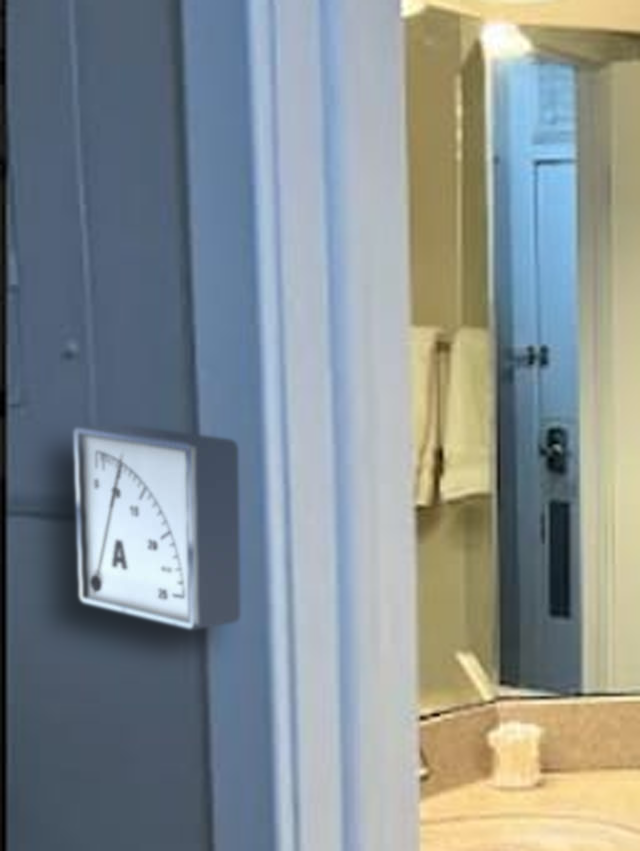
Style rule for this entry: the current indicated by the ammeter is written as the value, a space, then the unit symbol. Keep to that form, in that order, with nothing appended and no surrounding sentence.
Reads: 10 A
